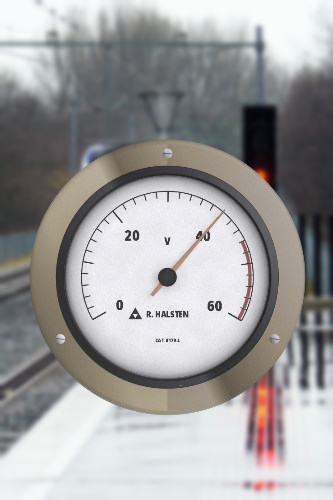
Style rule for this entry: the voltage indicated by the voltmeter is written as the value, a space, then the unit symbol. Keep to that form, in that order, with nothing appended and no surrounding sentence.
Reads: 40 V
